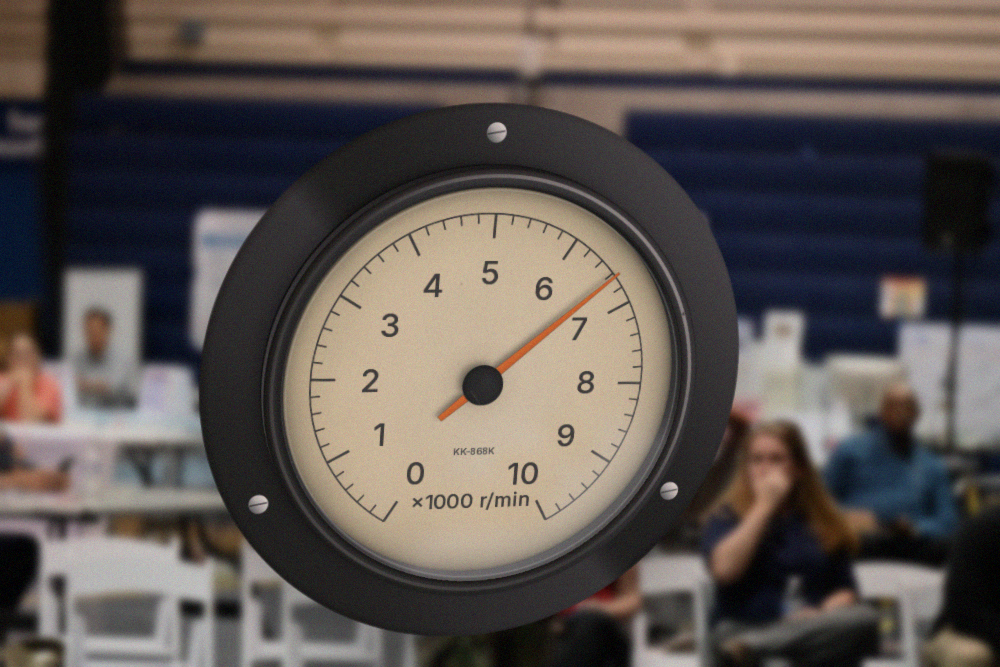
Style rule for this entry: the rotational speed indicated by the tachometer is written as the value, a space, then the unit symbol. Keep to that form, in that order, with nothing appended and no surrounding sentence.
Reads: 6600 rpm
